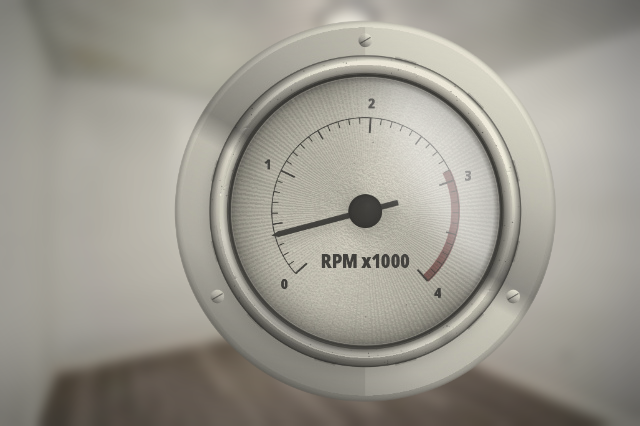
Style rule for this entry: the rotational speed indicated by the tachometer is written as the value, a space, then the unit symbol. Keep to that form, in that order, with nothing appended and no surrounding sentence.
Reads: 400 rpm
